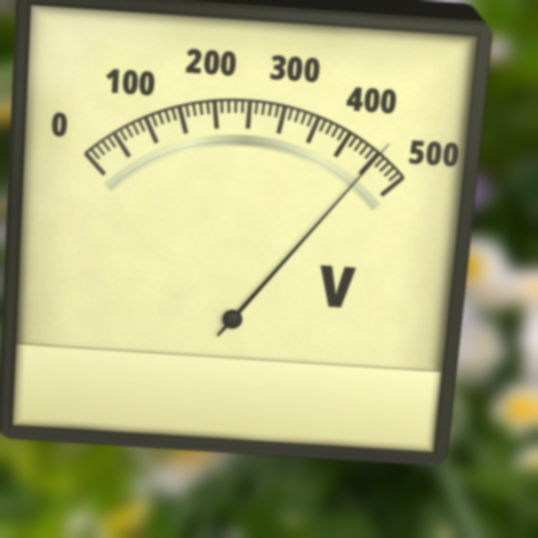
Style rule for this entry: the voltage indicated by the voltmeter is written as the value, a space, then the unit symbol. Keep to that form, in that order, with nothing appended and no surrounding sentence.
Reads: 450 V
